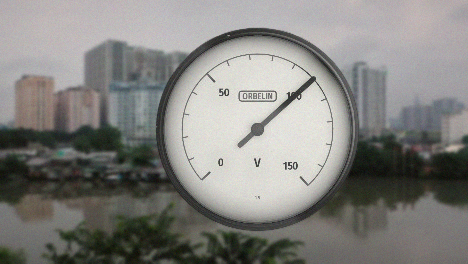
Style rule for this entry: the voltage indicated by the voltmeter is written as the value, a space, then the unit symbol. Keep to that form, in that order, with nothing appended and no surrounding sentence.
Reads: 100 V
